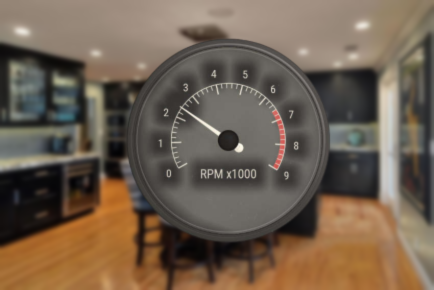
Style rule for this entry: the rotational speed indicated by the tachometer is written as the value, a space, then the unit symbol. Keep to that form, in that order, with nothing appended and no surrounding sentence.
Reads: 2400 rpm
